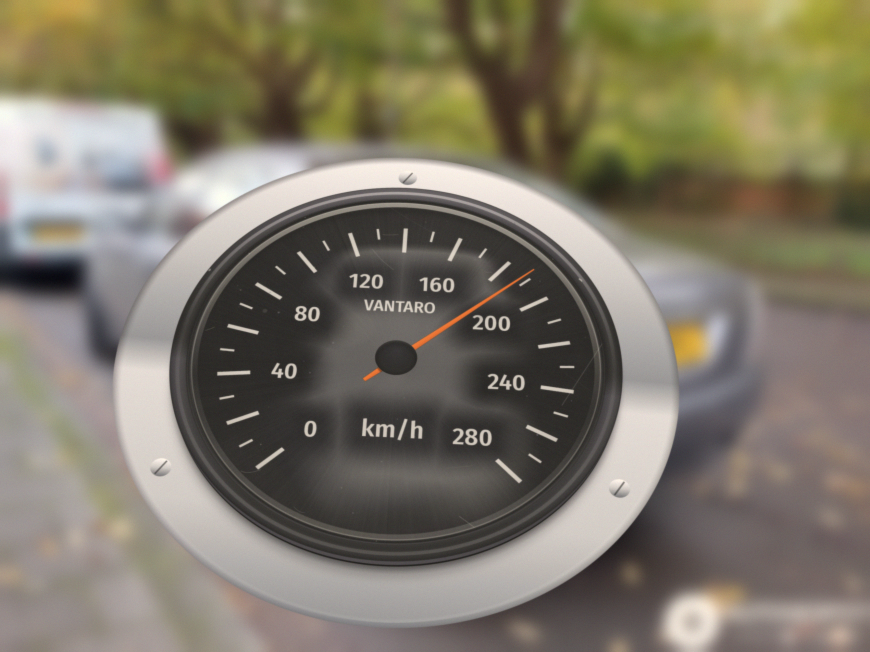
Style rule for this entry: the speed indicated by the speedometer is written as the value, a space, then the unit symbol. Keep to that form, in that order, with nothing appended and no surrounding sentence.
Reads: 190 km/h
